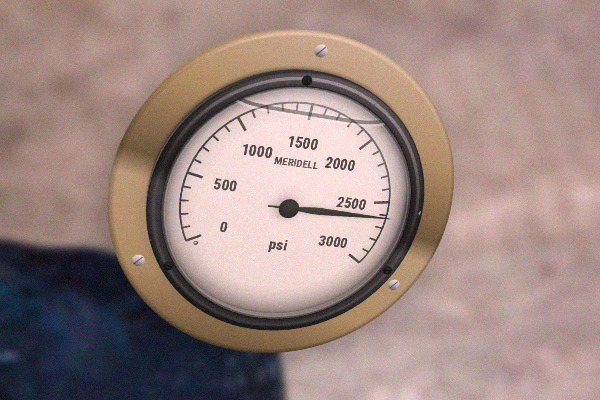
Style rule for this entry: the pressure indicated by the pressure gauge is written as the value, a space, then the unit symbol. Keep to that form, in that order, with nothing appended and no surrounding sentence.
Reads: 2600 psi
